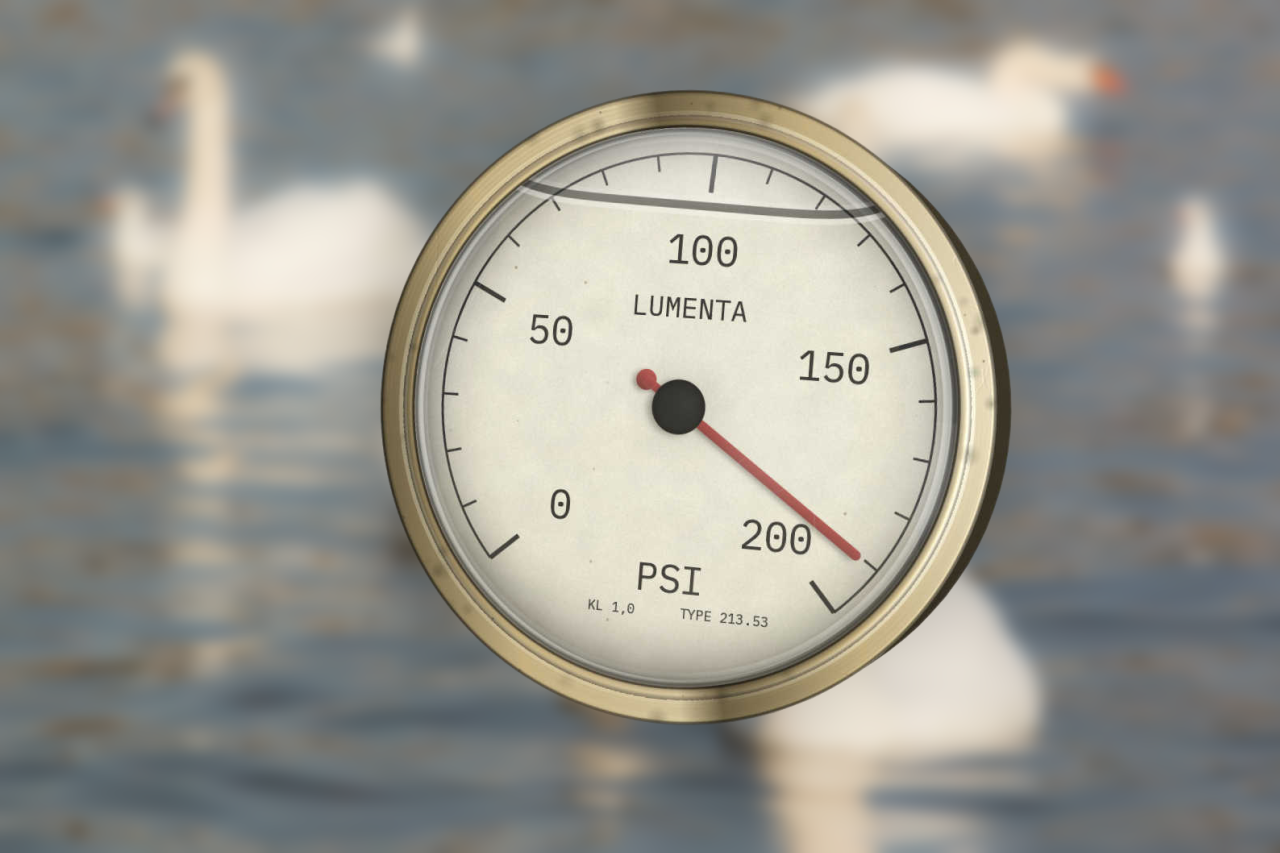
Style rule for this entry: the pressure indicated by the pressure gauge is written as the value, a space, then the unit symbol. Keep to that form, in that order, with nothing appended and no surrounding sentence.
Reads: 190 psi
